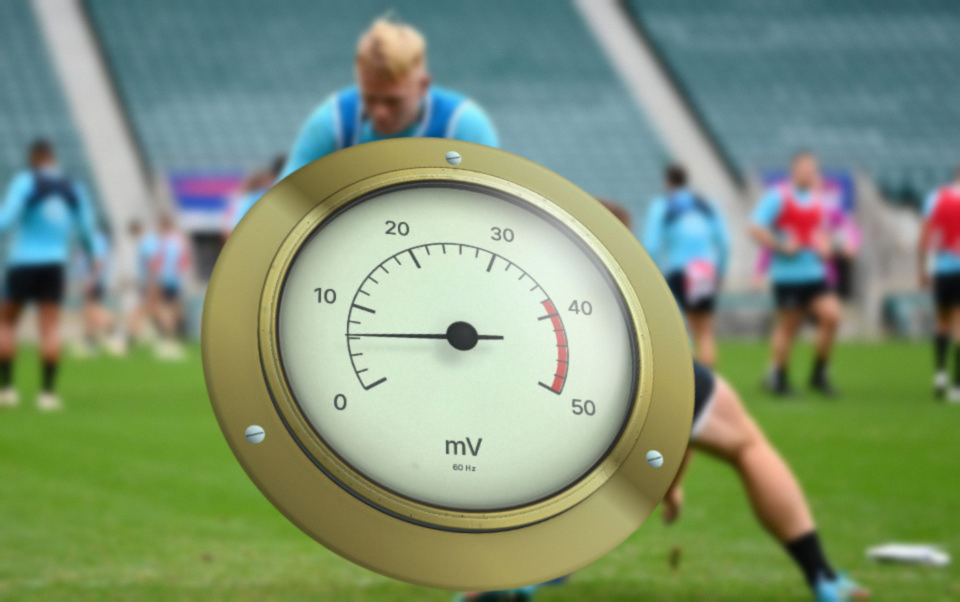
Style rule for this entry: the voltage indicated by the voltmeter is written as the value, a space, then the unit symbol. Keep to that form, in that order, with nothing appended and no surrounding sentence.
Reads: 6 mV
